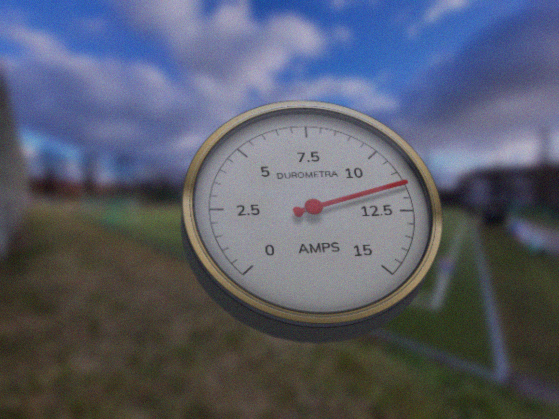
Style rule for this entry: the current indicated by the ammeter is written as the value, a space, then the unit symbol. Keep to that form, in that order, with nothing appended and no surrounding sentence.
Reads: 11.5 A
